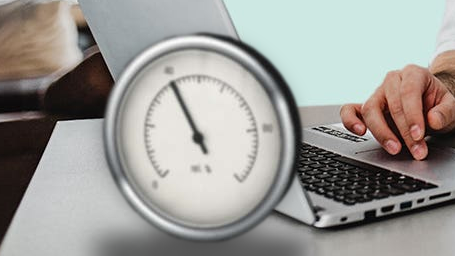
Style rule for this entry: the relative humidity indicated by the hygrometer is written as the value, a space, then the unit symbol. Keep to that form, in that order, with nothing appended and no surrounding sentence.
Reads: 40 %
